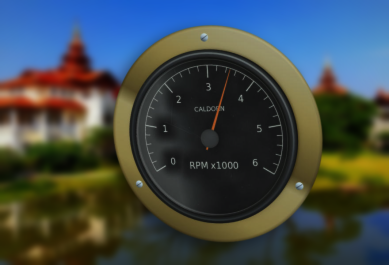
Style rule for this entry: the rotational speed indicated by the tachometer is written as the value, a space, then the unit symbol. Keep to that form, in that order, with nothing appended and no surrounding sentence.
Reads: 3500 rpm
